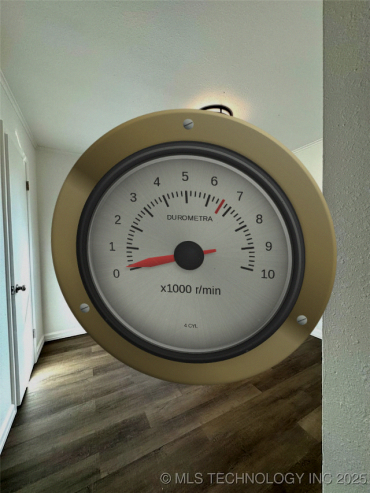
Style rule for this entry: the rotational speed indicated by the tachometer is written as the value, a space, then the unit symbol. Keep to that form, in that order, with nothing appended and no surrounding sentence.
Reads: 200 rpm
